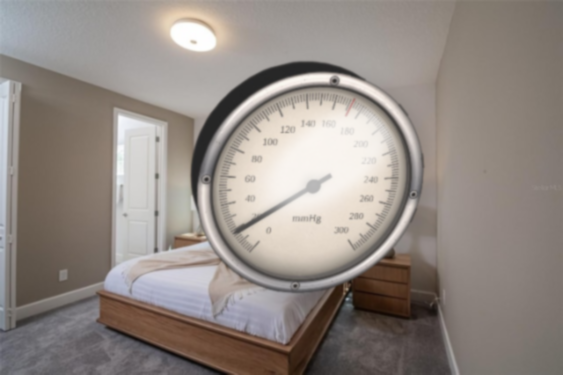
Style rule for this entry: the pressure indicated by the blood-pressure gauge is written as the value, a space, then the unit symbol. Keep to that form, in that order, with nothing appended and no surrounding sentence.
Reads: 20 mmHg
